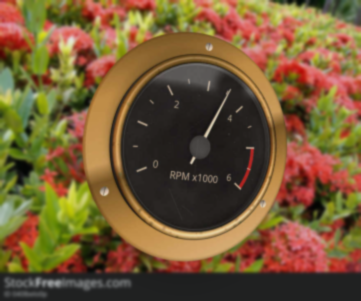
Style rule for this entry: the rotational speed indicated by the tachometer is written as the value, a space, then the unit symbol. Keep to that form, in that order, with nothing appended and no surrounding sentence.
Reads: 3500 rpm
